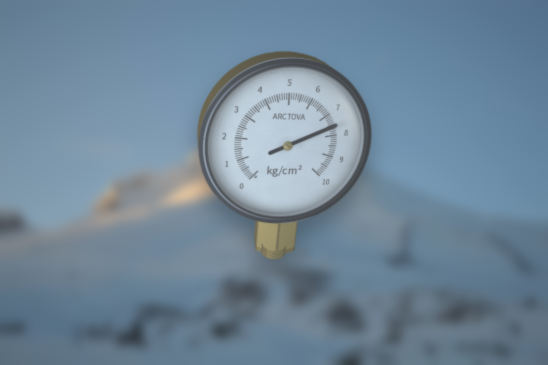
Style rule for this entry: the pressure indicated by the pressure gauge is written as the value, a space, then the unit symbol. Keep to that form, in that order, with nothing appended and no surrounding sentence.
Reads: 7.5 kg/cm²
